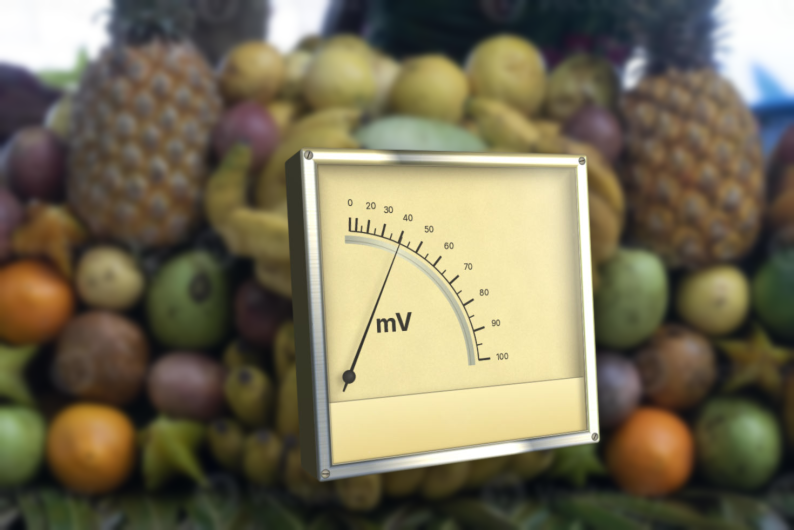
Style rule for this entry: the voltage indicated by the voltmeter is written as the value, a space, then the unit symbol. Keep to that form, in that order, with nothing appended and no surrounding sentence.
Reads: 40 mV
